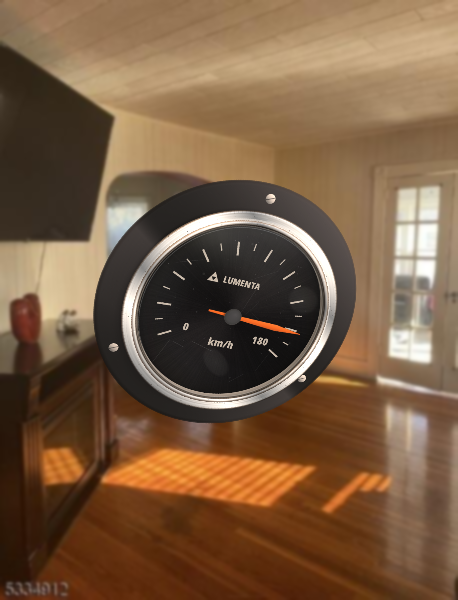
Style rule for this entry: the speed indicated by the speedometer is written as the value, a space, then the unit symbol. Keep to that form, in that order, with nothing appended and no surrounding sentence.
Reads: 160 km/h
